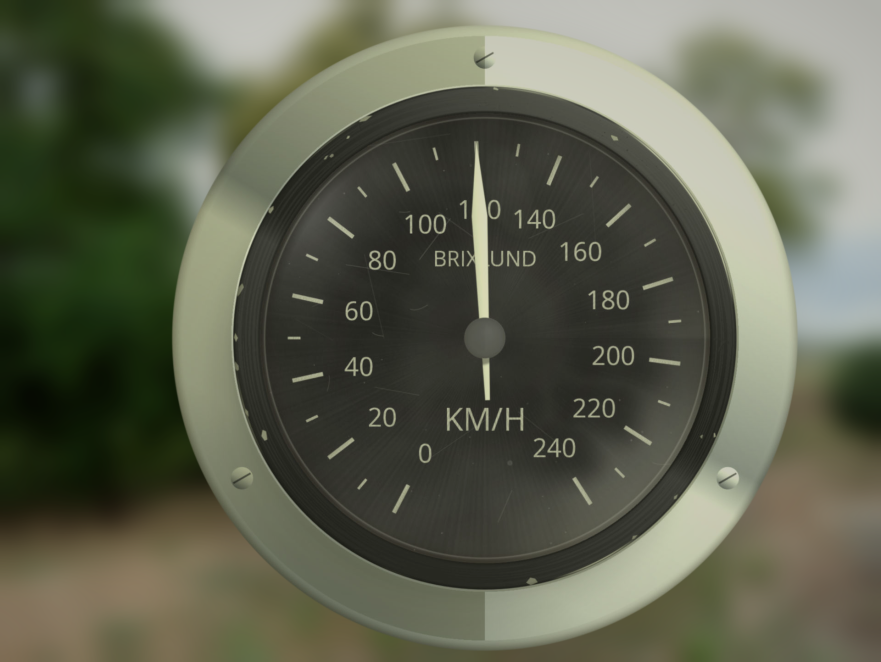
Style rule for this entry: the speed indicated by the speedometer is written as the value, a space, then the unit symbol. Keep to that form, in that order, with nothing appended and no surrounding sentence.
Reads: 120 km/h
